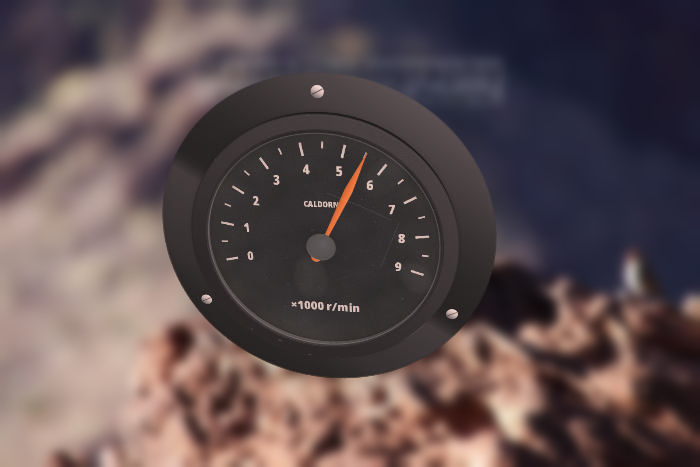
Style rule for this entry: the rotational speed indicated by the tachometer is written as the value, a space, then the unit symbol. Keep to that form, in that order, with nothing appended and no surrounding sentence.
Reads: 5500 rpm
